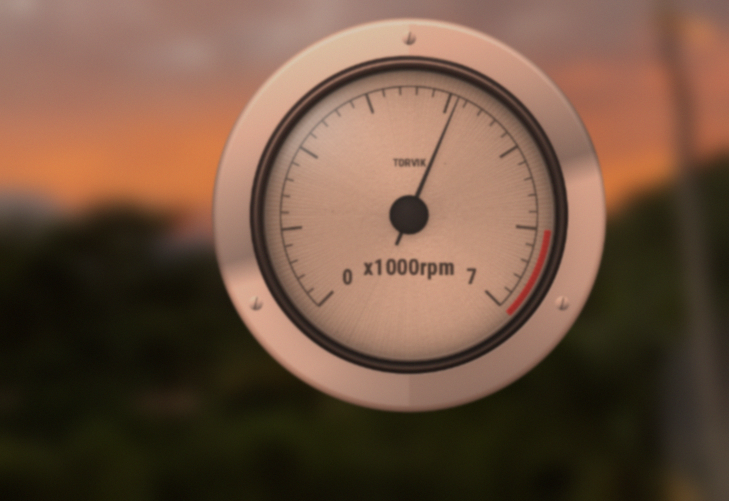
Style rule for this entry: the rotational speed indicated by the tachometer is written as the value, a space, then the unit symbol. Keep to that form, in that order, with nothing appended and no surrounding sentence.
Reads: 4100 rpm
